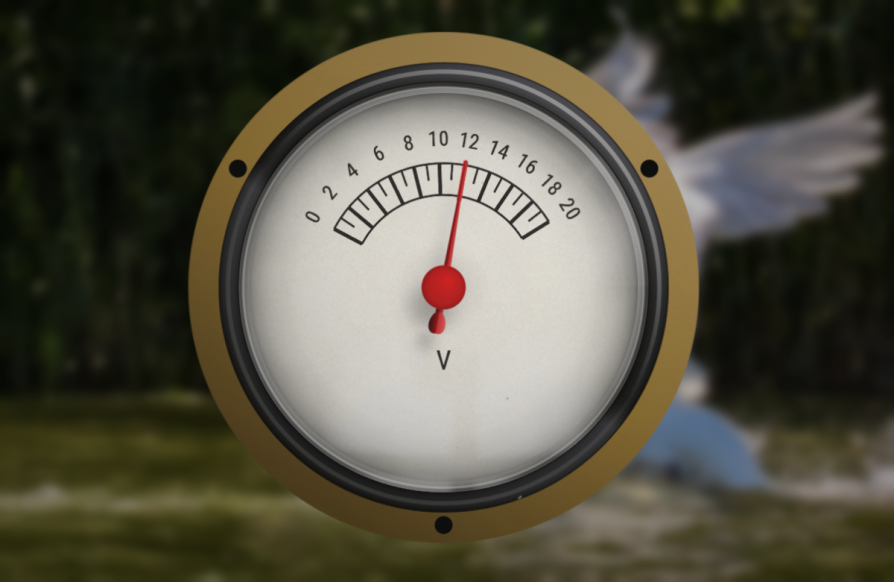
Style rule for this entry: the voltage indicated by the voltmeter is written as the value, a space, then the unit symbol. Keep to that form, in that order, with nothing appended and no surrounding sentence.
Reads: 12 V
